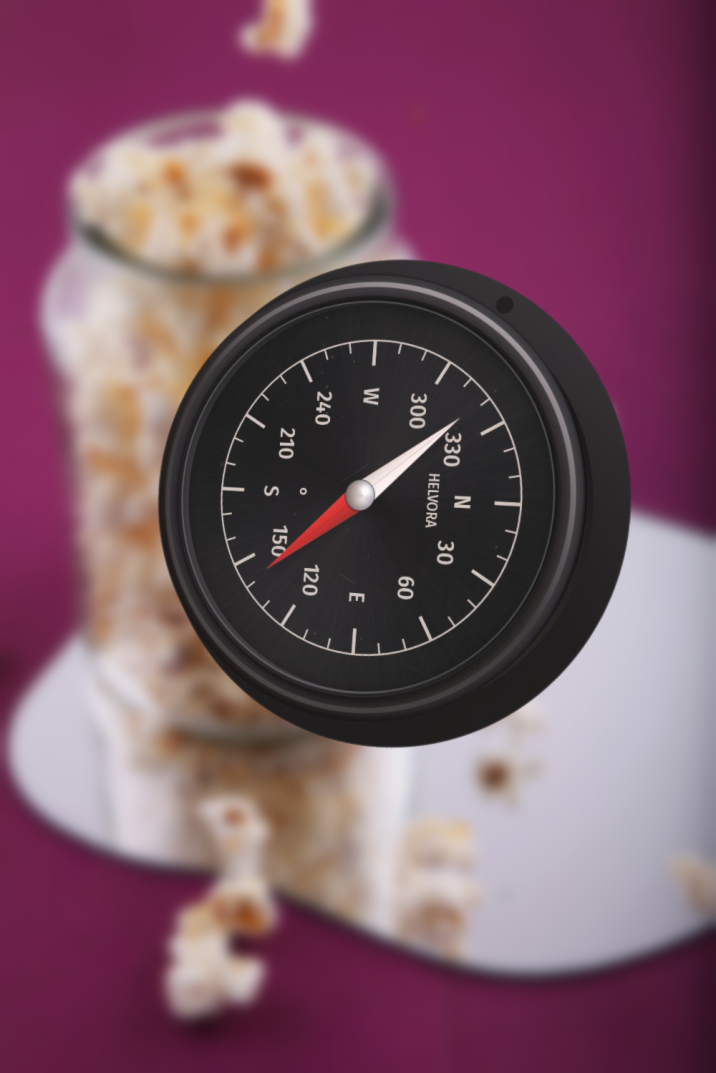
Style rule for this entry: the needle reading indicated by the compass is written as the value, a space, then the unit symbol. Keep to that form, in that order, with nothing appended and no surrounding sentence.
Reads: 140 °
